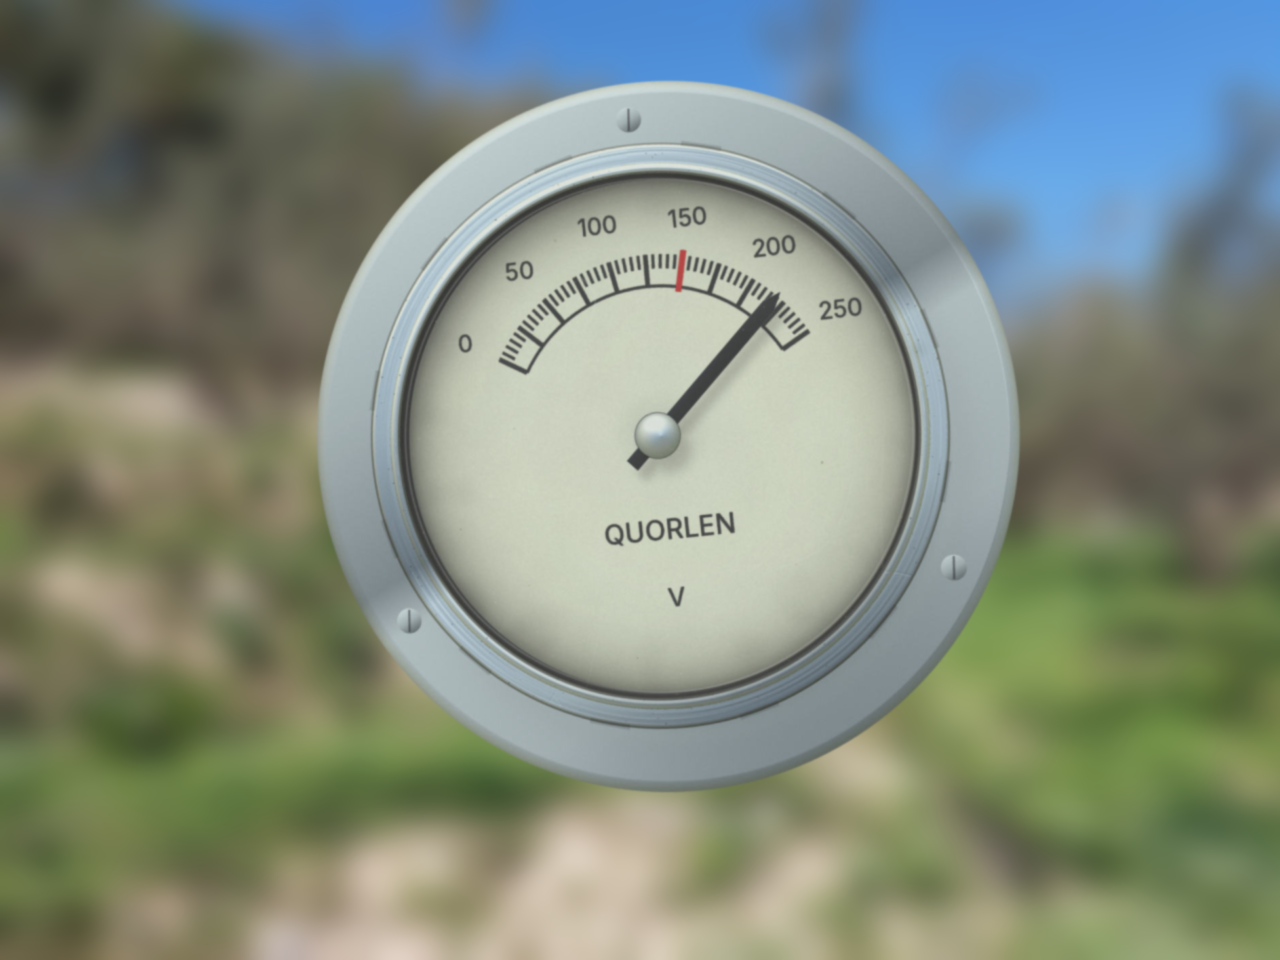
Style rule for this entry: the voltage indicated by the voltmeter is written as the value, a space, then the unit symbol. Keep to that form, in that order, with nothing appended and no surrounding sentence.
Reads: 220 V
